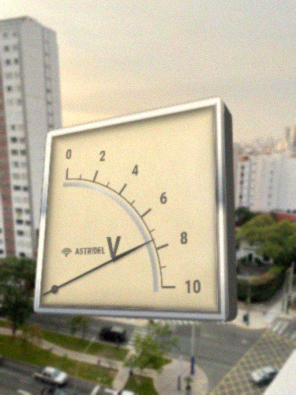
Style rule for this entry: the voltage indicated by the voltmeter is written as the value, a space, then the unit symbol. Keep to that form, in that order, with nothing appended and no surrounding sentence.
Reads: 7.5 V
